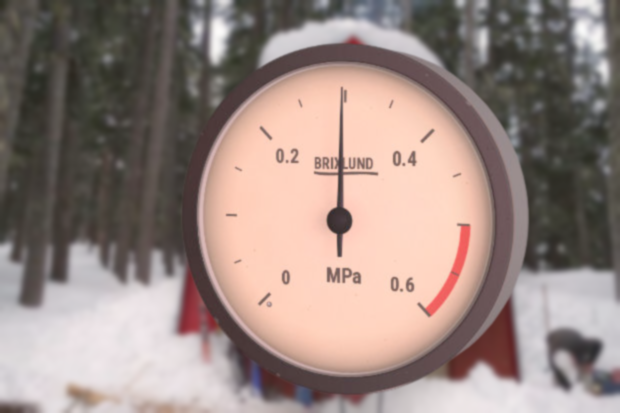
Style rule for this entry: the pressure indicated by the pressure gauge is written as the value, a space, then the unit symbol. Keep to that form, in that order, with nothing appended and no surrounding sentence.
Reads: 0.3 MPa
